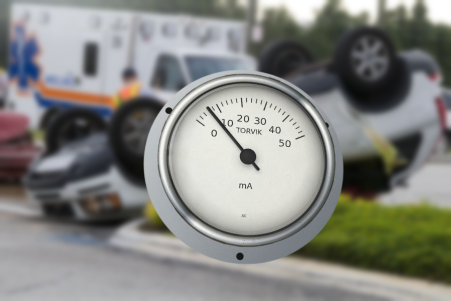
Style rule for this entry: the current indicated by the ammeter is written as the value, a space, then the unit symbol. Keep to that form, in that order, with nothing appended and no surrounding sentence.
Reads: 6 mA
